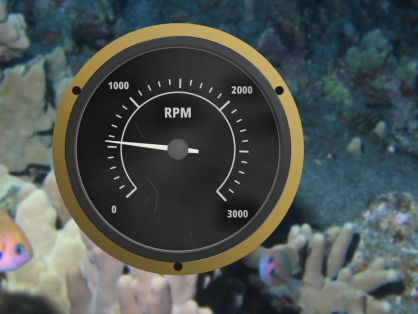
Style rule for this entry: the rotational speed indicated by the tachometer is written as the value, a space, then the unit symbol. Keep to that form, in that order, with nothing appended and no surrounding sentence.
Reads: 550 rpm
